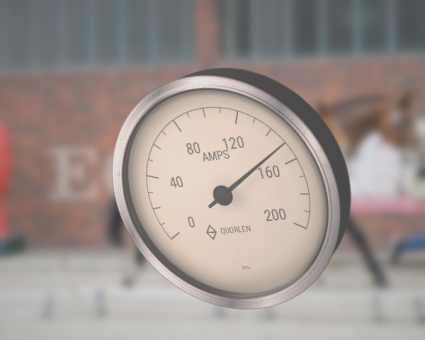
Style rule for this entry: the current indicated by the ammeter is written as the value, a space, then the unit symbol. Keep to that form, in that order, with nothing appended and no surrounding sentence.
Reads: 150 A
